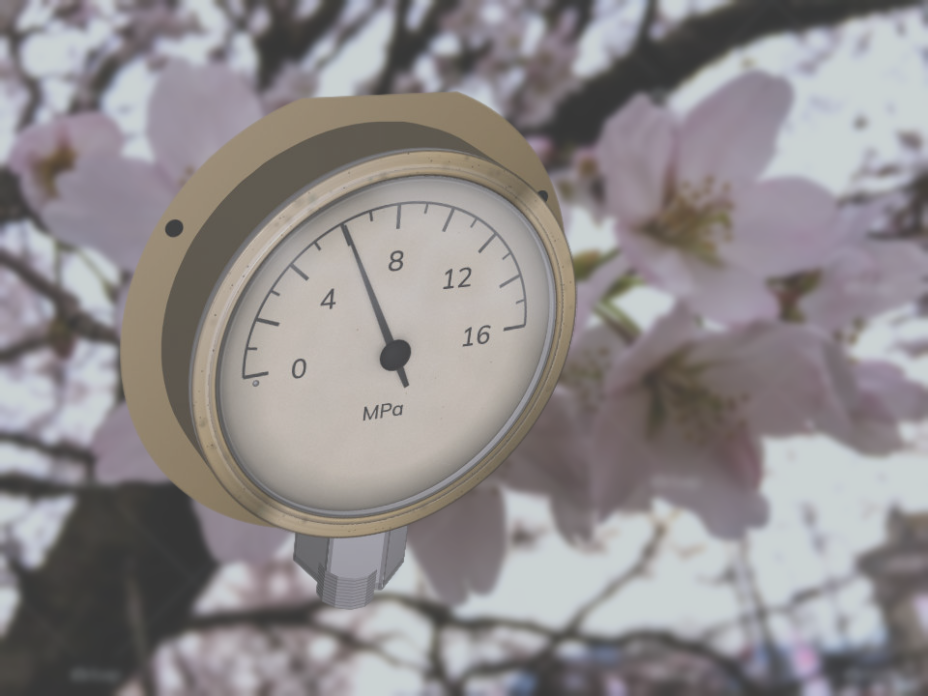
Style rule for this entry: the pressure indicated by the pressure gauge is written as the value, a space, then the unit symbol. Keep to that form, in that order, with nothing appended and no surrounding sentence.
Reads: 6 MPa
